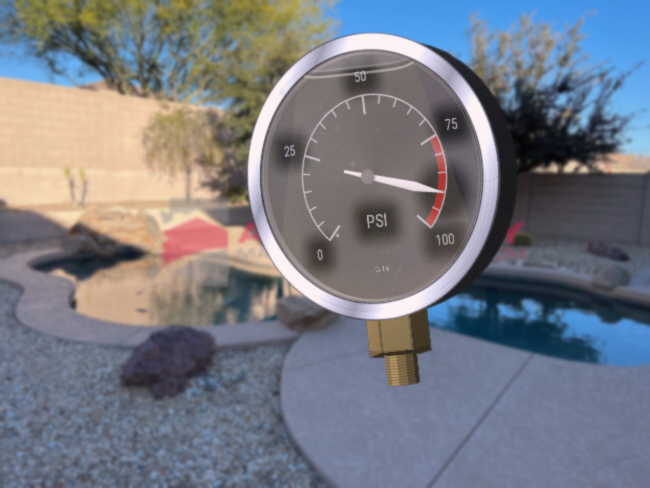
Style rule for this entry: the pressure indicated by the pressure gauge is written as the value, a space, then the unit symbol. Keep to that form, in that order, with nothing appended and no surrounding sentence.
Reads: 90 psi
